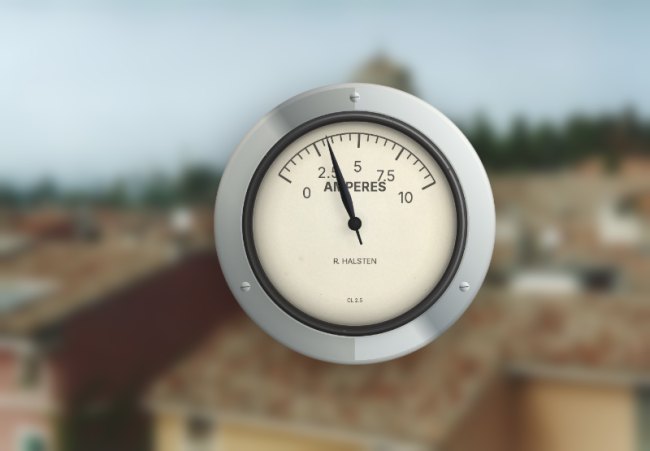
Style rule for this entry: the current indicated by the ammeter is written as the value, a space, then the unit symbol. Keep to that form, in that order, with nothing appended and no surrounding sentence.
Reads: 3.25 A
